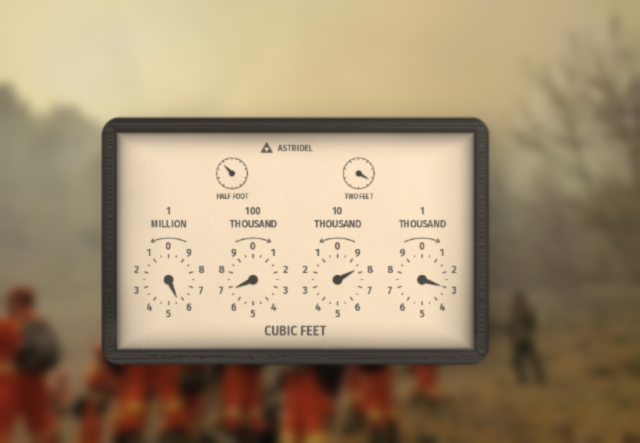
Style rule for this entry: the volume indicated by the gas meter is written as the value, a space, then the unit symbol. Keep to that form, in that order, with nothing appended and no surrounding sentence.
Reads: 568300 ft³
